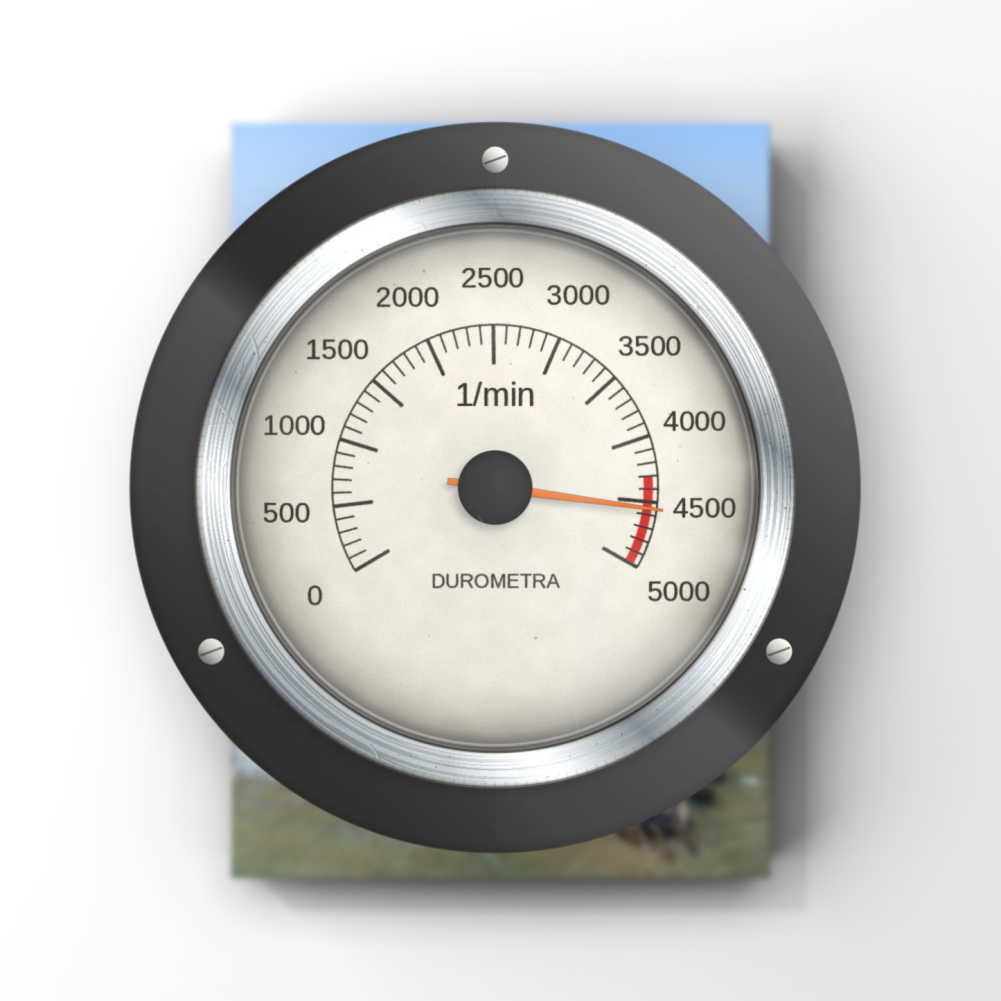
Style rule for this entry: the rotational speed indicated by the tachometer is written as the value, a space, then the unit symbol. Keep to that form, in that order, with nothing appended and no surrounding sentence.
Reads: 4550 rpm
